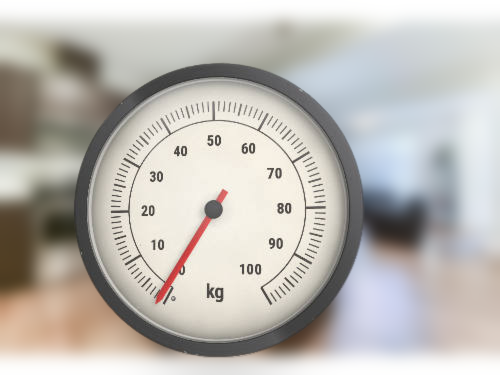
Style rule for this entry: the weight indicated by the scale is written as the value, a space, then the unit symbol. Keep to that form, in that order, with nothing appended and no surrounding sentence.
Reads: 1 kg
